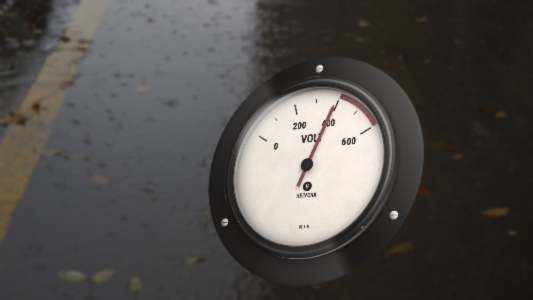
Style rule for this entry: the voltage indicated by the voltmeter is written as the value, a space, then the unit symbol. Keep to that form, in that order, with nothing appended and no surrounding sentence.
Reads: 400 V
